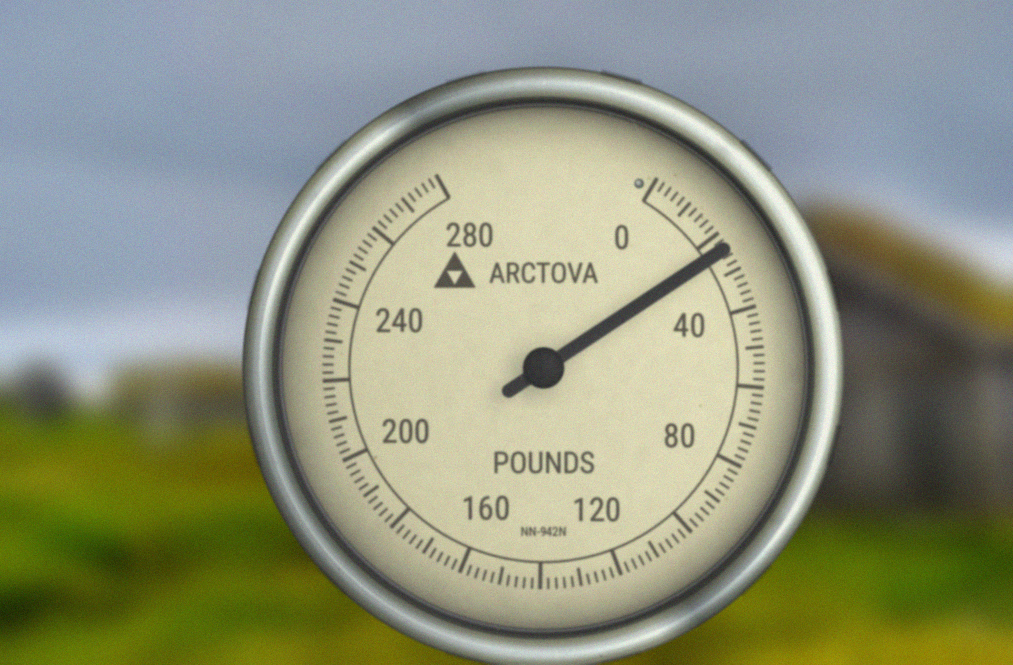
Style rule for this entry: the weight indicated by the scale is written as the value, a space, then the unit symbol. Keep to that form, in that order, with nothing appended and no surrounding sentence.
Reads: 24 lb
